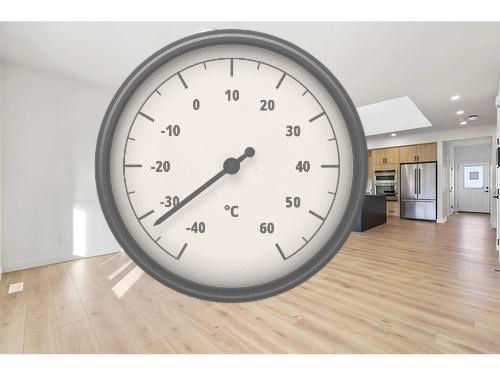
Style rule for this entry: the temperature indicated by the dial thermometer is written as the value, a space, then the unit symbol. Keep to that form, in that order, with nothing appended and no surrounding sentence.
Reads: -32.5 °C
